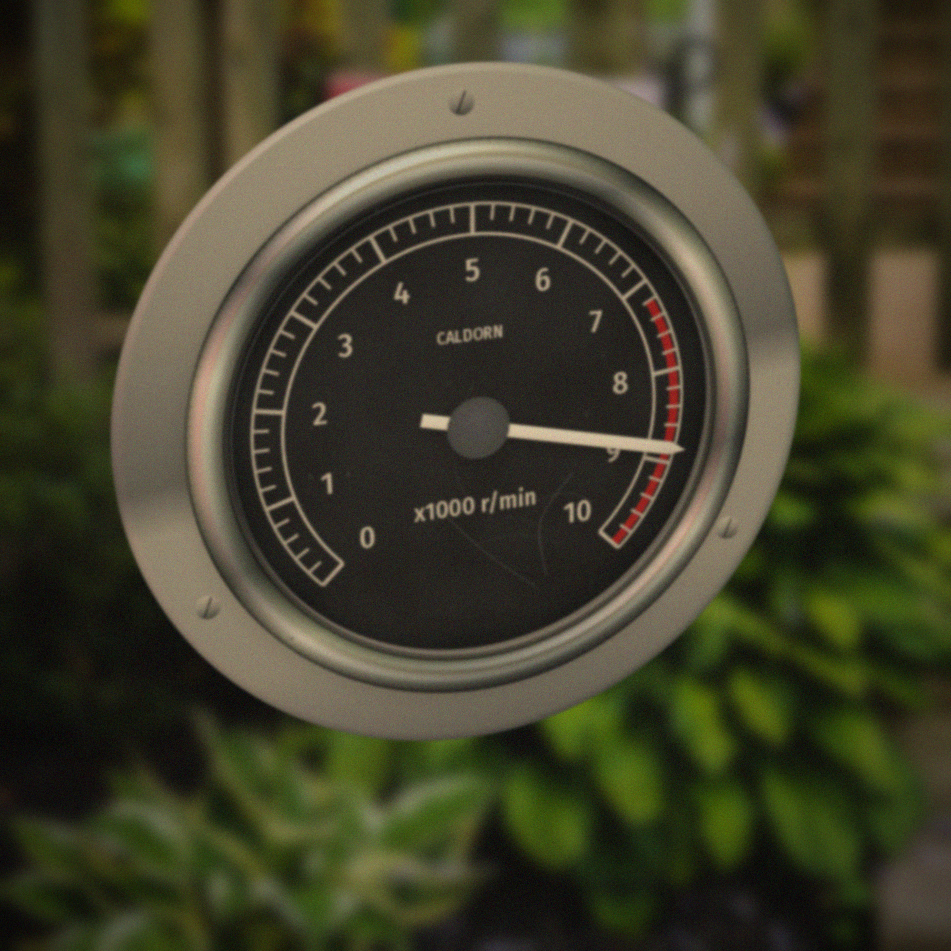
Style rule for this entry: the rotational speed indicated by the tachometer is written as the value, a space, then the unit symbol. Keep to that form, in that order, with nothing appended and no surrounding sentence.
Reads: 8800 rpm
